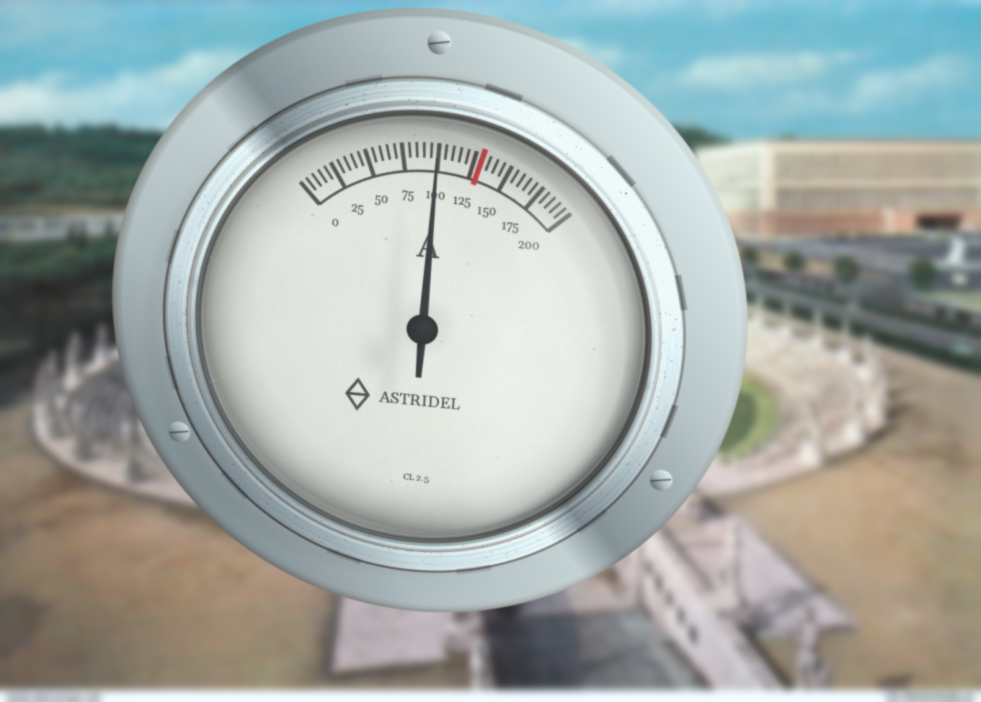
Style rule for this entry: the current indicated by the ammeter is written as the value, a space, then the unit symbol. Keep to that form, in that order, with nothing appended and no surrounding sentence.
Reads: 100 A
